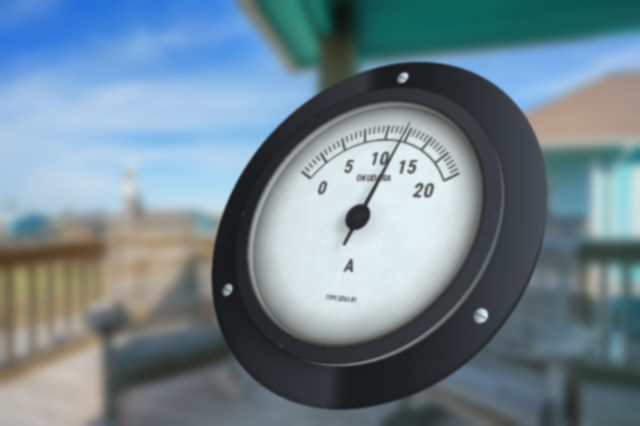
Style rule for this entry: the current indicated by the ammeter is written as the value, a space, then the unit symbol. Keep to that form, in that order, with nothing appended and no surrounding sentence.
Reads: 12.5 A
